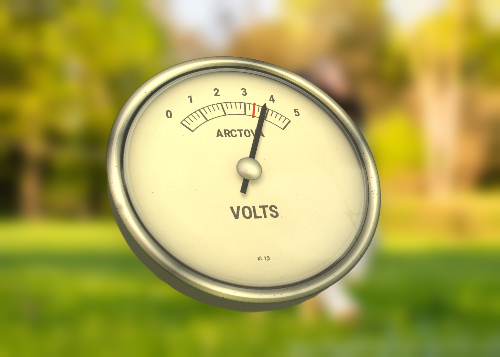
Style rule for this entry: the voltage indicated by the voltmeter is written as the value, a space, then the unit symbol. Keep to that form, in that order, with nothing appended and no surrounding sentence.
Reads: 3.8 V
